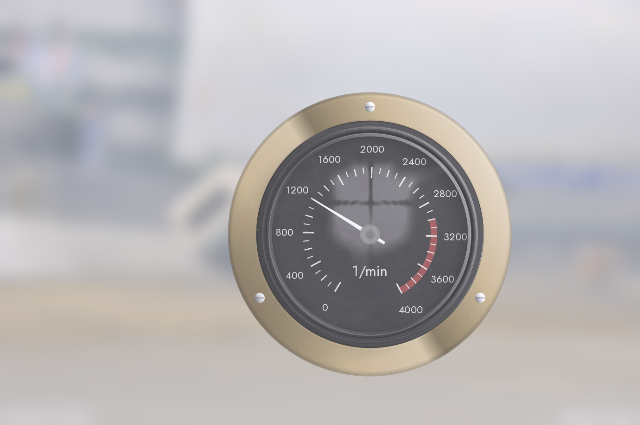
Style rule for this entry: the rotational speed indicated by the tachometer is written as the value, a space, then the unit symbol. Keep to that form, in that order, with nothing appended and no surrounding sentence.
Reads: 1200 rpm
